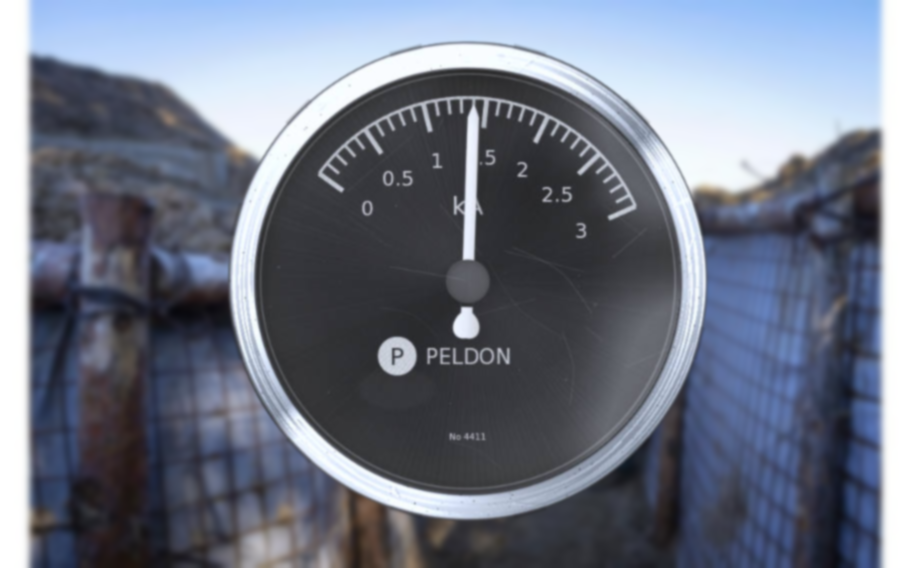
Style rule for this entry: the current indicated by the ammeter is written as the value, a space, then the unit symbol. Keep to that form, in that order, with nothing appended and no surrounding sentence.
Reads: 1.4 kA
